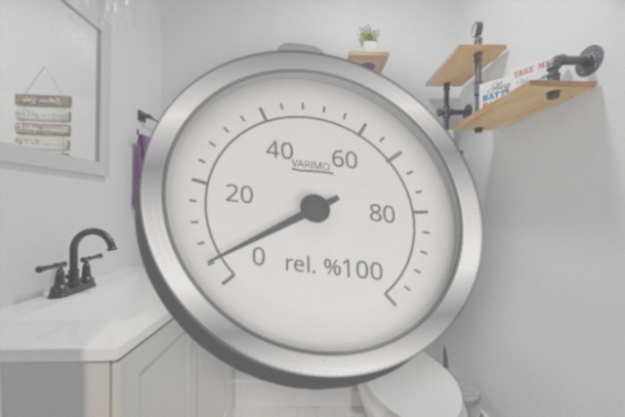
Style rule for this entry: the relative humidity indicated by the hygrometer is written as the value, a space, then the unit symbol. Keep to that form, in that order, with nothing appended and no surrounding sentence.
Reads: 4 %
